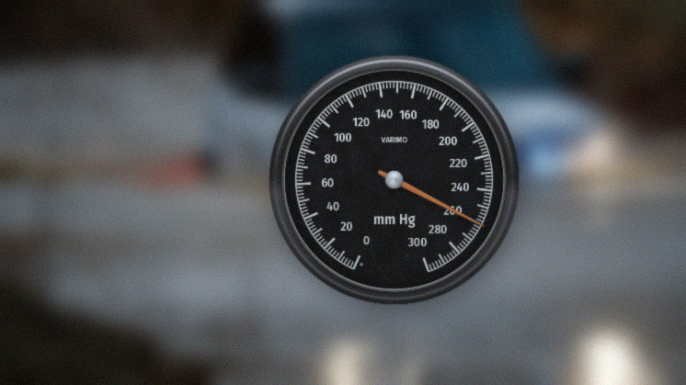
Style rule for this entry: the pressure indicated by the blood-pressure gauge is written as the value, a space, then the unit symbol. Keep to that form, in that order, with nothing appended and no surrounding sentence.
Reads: 260 mmHg
